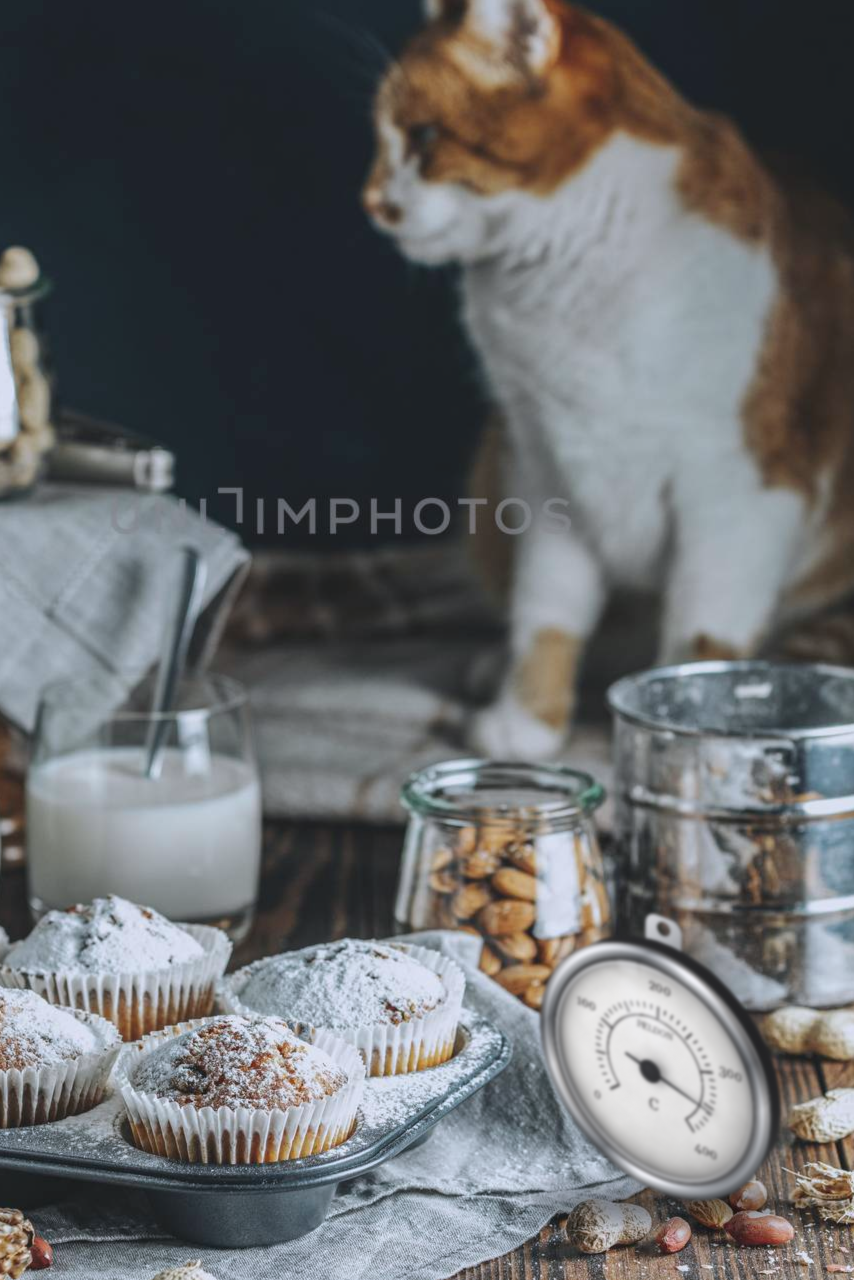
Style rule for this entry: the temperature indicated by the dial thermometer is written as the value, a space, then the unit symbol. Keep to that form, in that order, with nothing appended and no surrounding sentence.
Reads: 350 °C
